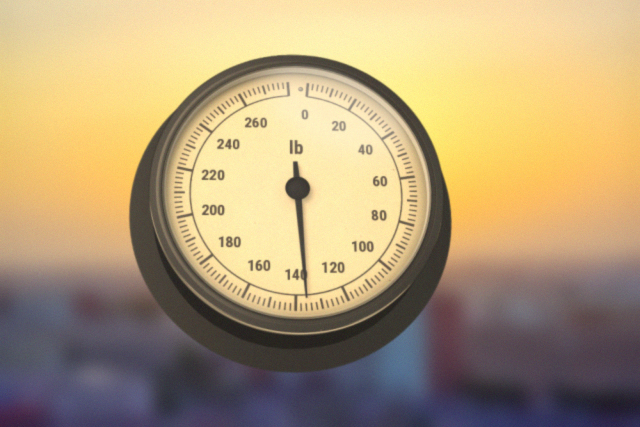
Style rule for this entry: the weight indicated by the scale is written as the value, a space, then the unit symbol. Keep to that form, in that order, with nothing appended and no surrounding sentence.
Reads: 136 lb
